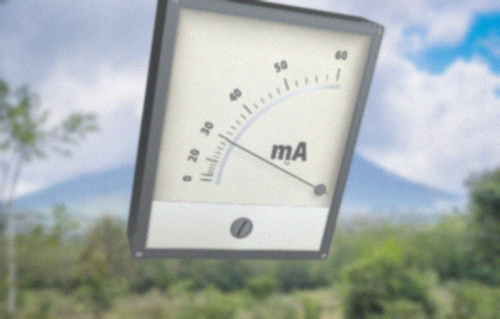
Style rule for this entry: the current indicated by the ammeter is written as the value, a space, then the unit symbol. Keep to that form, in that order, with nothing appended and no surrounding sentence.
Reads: 30 mA
